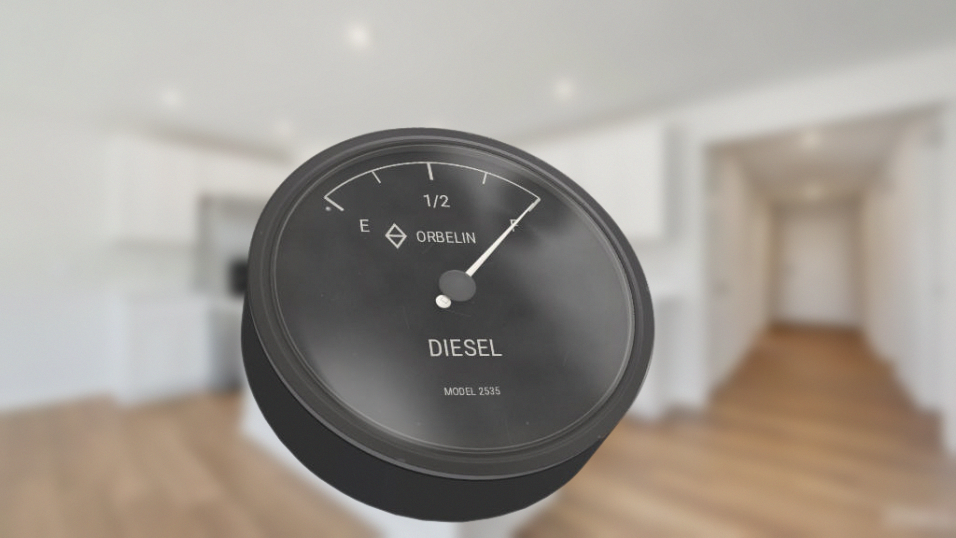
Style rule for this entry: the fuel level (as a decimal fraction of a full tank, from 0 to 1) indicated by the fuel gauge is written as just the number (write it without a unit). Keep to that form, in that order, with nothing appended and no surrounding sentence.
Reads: 1
